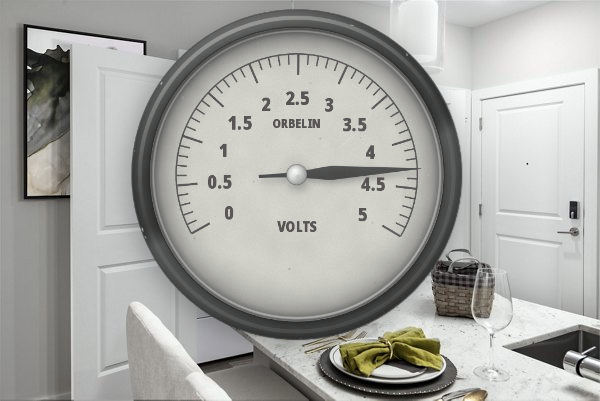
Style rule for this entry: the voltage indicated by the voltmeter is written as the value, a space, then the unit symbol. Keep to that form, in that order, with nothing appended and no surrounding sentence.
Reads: 4.3 V
